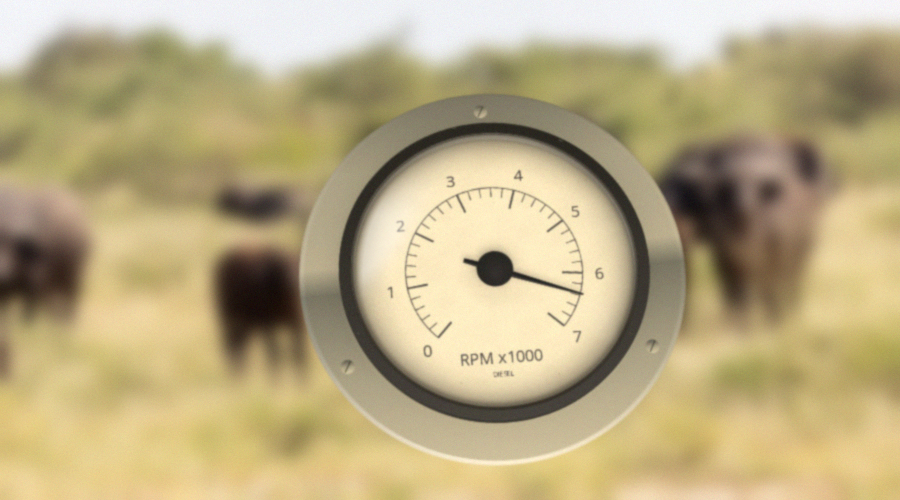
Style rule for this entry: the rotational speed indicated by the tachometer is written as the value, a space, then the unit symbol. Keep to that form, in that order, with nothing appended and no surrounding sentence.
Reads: 6400 rpm
